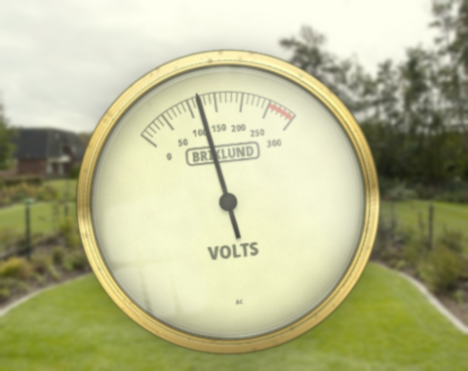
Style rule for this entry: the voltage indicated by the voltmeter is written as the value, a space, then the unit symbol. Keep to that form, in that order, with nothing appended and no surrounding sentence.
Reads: 120 V
